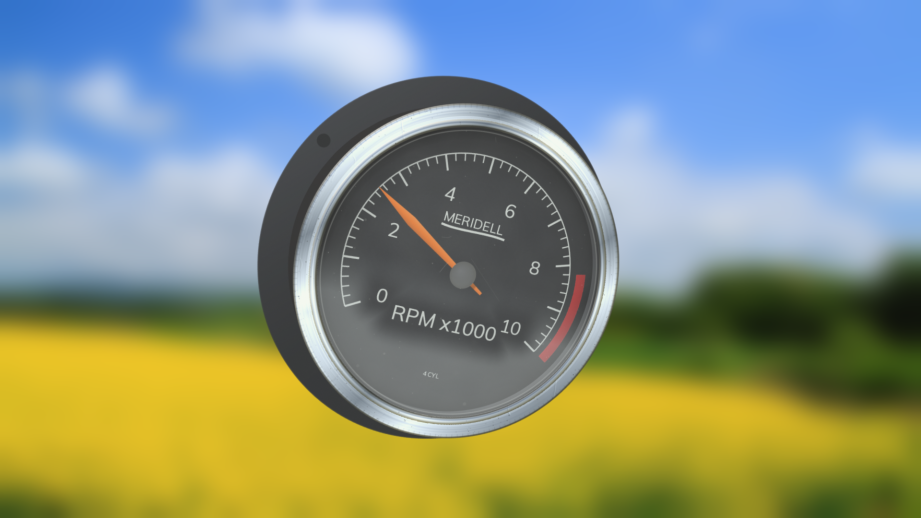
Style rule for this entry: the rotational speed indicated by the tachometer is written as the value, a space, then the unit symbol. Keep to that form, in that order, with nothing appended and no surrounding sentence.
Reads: 2500 rpm
